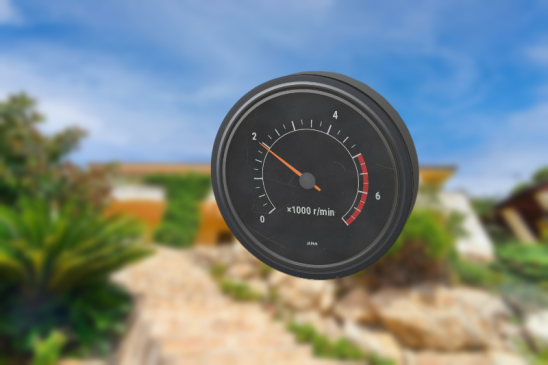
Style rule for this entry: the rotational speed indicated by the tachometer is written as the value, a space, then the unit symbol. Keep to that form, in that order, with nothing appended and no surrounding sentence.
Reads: 2000 rpm
